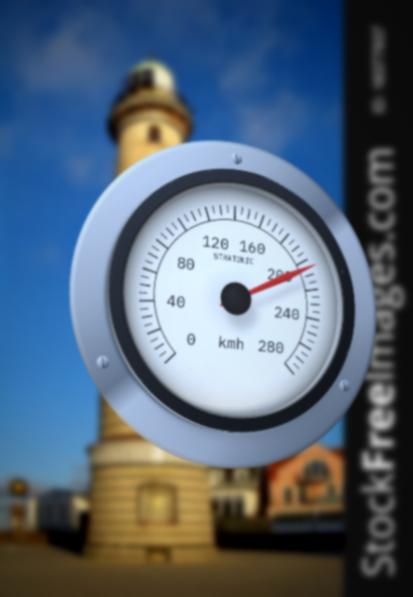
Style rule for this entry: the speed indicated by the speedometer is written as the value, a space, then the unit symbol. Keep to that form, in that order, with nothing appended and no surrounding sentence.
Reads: 205 km/h
